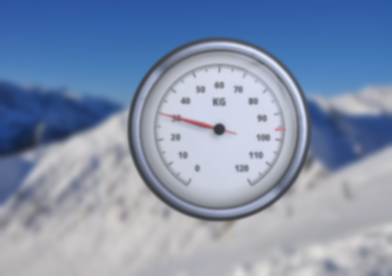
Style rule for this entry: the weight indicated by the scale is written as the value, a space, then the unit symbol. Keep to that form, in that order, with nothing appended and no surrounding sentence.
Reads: 30 kg
